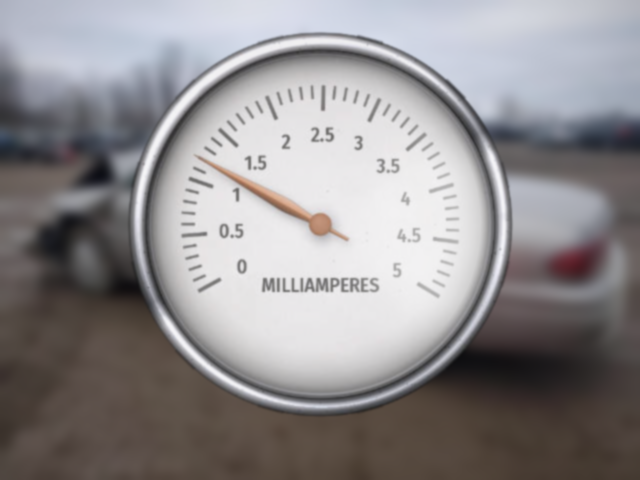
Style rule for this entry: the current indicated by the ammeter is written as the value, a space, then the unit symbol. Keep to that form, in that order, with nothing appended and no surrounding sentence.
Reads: 1.2 mA
